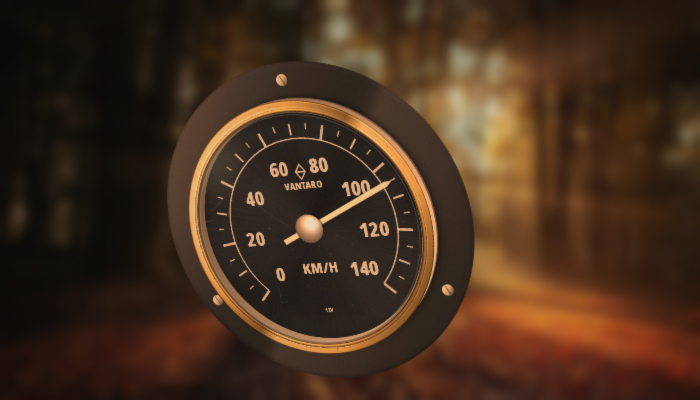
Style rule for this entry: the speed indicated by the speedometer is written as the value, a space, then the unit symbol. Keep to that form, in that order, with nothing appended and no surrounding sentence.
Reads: 105 km/h
